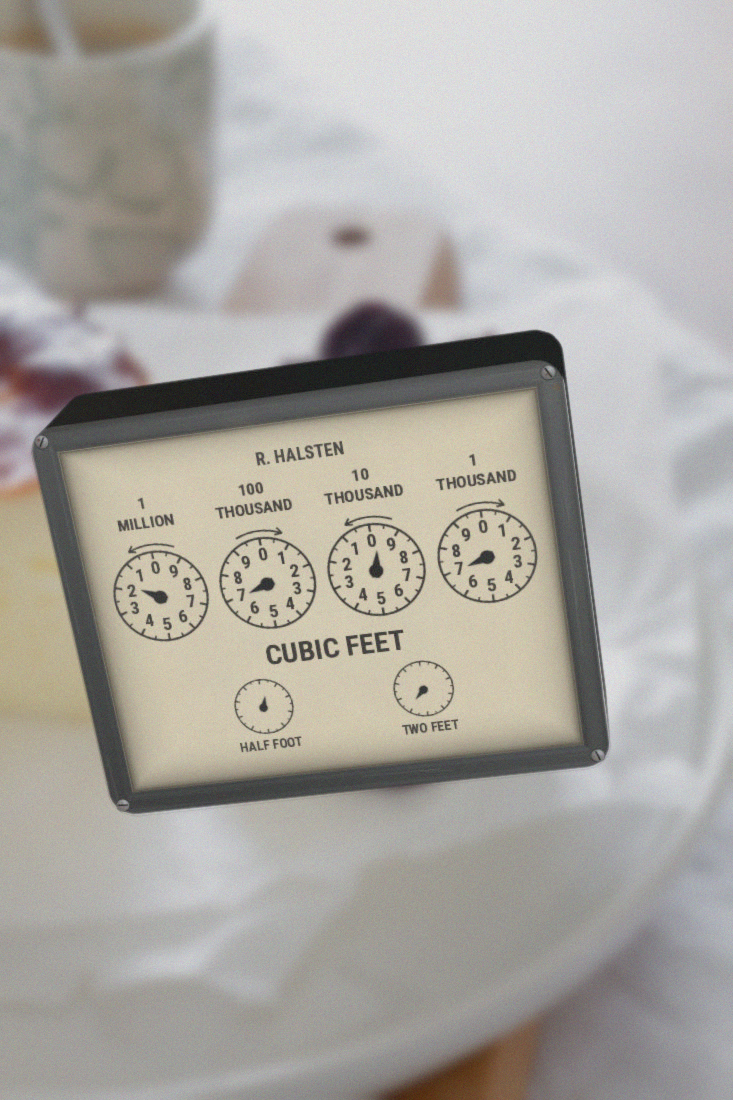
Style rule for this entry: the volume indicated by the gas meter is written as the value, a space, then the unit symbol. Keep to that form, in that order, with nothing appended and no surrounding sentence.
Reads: 169700 ft³
